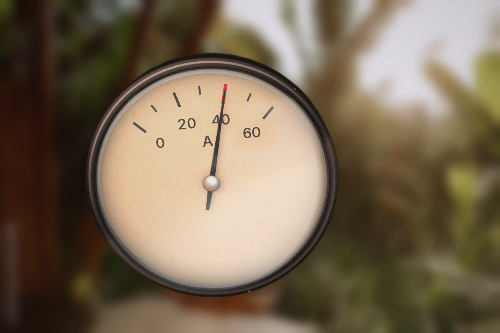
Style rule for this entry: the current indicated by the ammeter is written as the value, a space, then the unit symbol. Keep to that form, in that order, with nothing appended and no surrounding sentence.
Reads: 40 A
